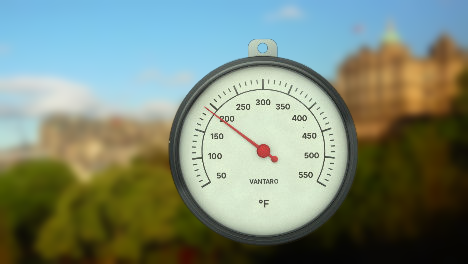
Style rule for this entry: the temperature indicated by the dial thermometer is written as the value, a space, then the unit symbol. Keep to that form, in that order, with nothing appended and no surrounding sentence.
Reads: 190 °F
